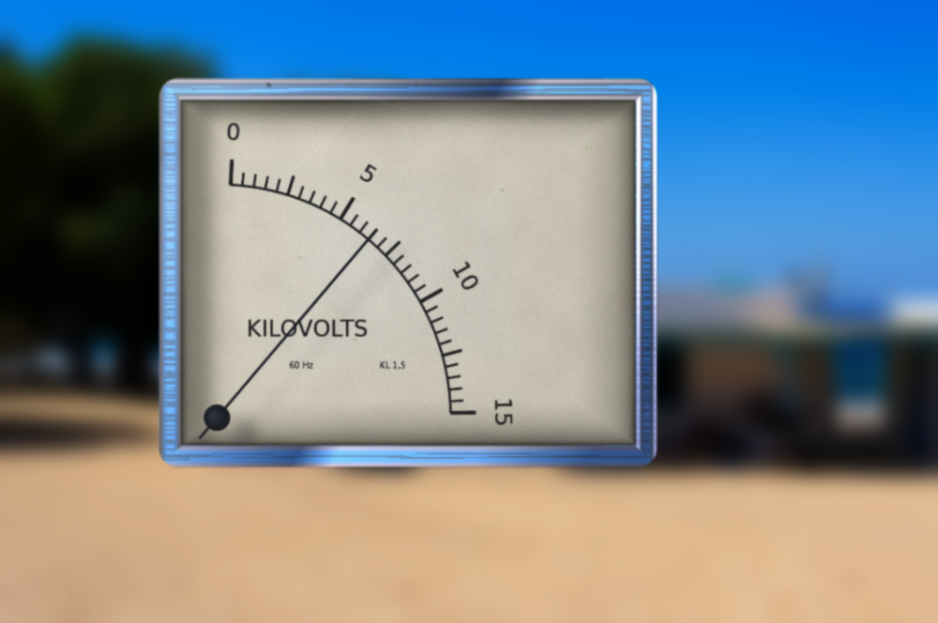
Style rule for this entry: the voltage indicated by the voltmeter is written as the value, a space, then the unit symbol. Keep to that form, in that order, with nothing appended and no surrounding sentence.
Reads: 6.5 kV
